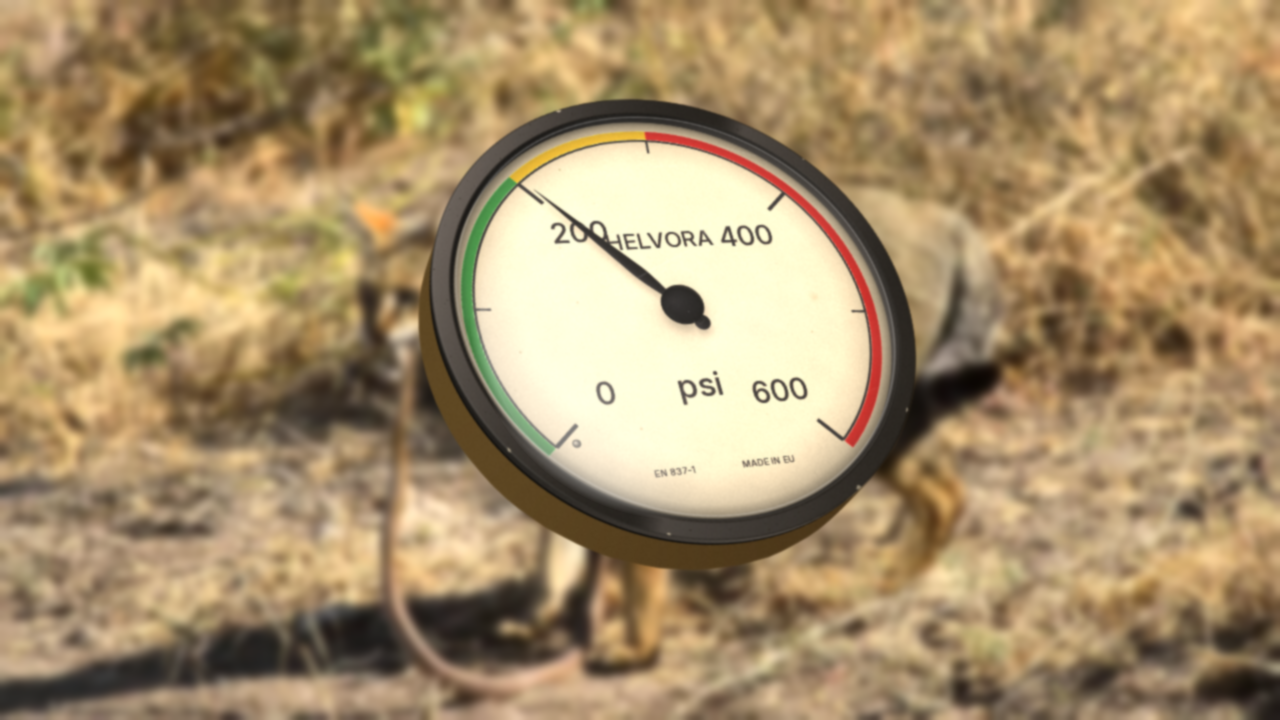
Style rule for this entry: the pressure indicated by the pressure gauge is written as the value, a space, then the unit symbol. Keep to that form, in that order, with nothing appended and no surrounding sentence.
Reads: 200 psi
